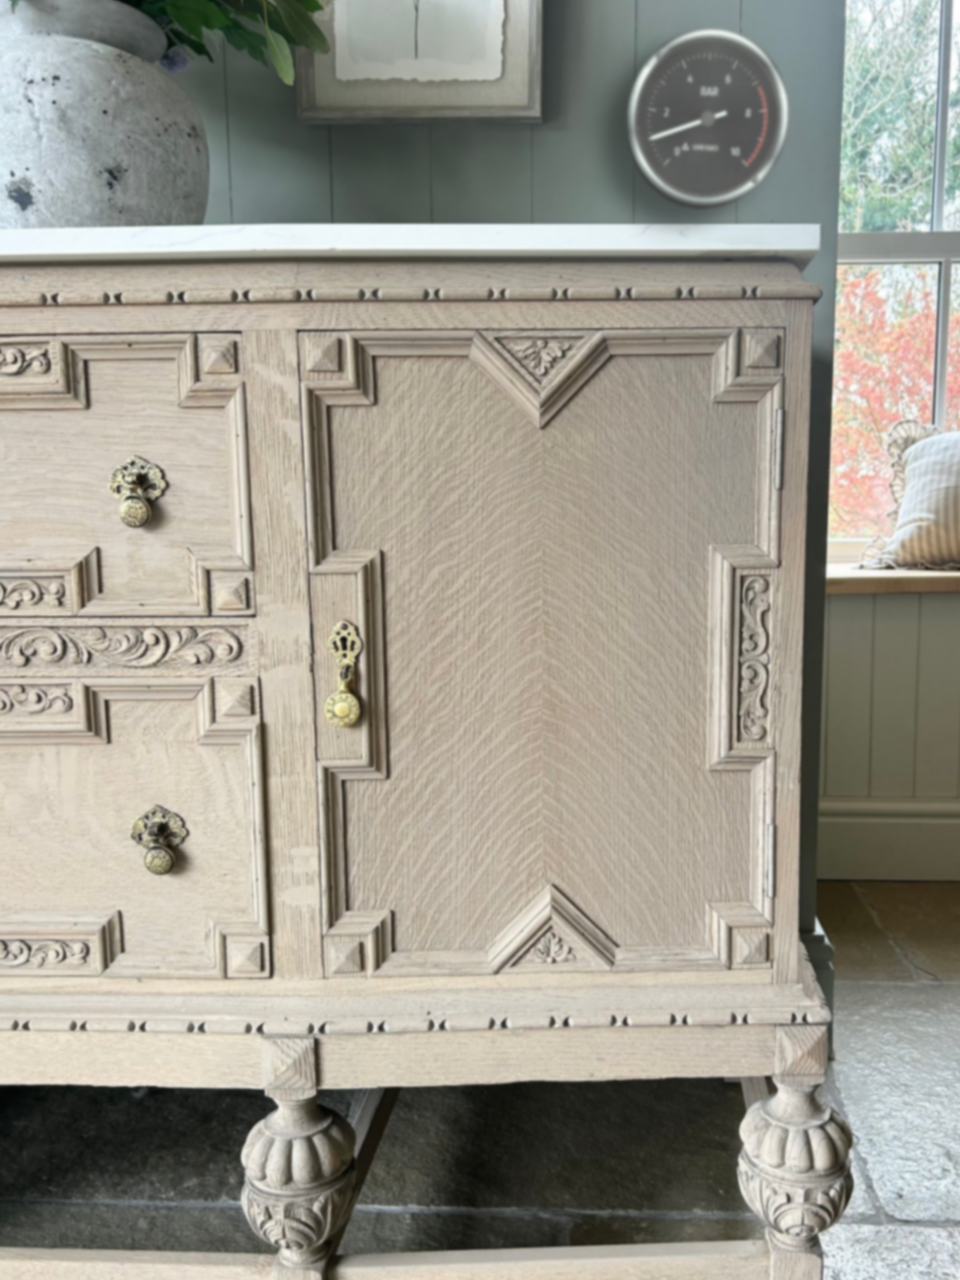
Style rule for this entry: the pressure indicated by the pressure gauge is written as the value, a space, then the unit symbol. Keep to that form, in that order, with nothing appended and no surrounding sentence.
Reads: 1 bar
